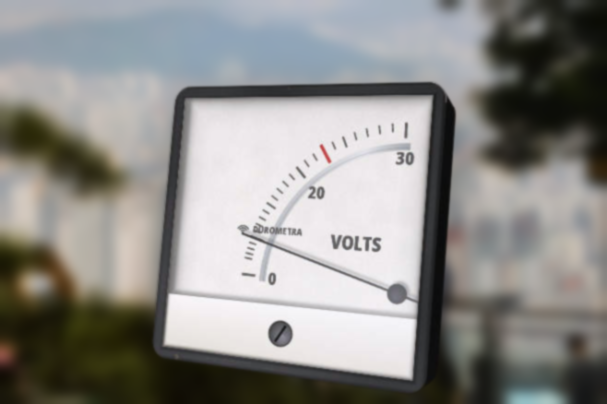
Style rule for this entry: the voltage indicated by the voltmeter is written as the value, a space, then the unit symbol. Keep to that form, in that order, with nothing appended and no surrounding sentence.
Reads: 10 V
